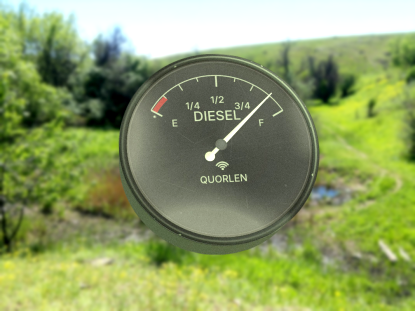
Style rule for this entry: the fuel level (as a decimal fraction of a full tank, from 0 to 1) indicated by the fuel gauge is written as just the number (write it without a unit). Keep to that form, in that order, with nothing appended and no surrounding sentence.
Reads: 0.875
